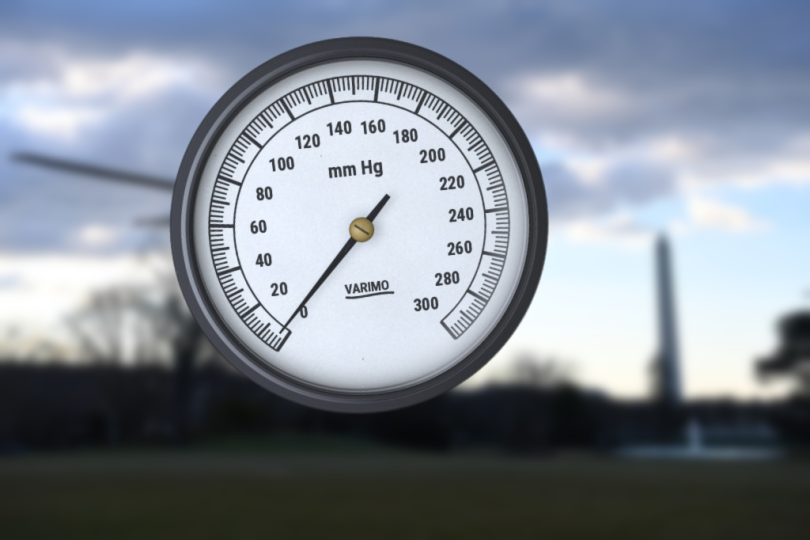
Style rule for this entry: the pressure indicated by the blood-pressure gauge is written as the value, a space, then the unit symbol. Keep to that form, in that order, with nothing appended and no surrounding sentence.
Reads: 4 mmHg
